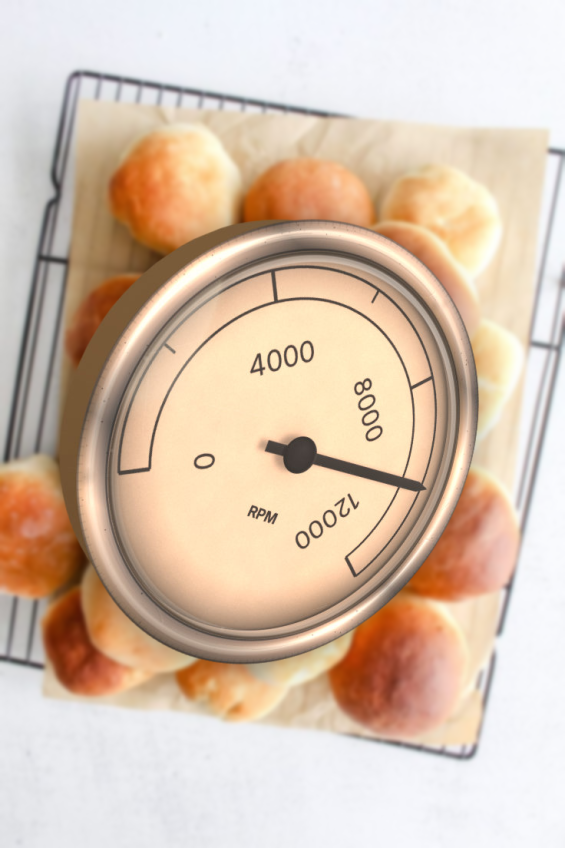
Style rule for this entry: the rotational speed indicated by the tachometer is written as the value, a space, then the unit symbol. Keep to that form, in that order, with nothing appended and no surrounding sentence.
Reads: 10000 rpm
